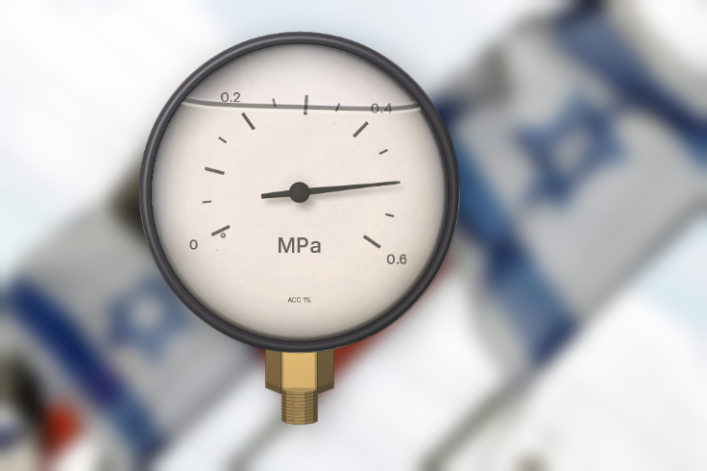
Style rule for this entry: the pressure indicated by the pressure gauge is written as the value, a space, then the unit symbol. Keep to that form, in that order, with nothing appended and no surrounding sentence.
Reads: 0.5 MPa
